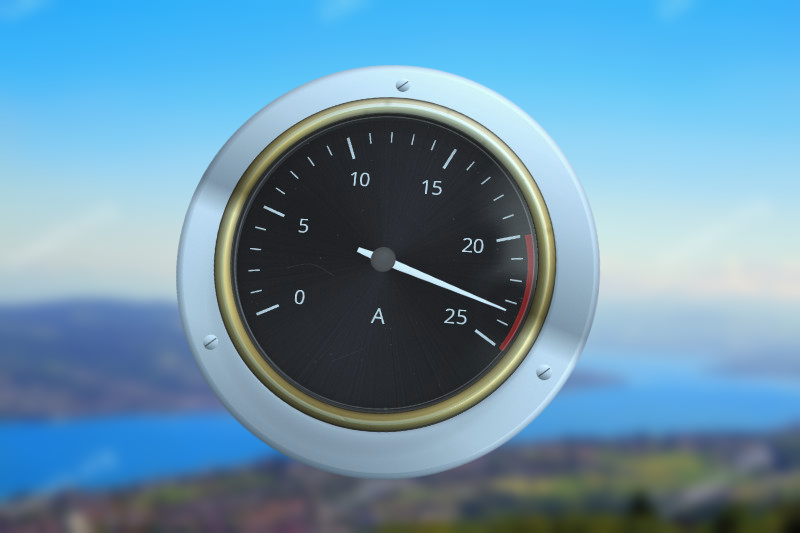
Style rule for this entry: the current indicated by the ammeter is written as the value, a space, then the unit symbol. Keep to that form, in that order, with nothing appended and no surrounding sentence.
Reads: 23.5 A
